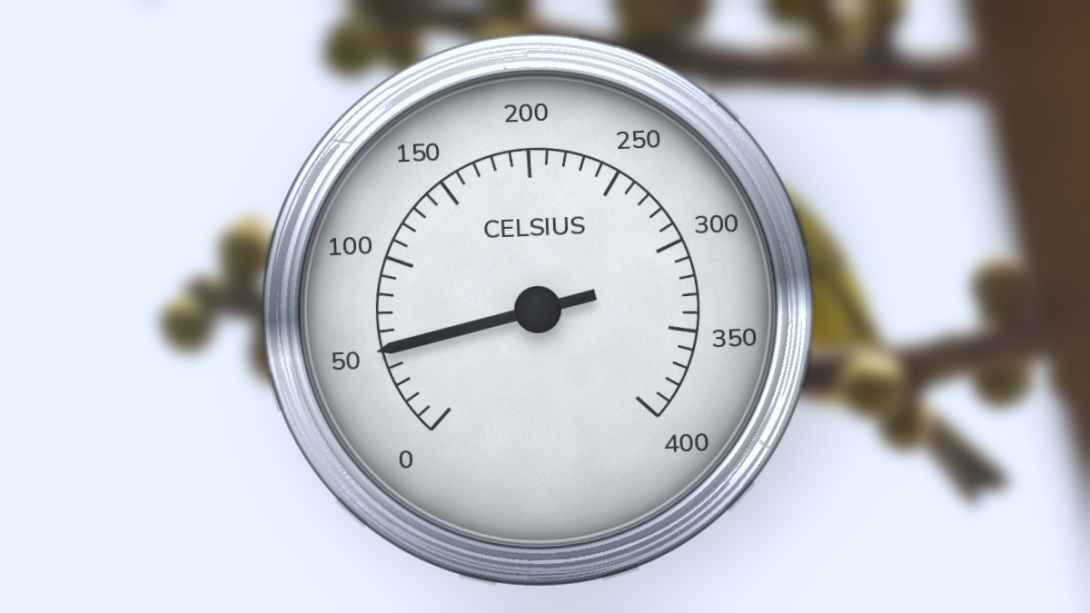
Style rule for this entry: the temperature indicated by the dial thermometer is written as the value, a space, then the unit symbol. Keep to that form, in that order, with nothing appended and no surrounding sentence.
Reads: 50 °C
